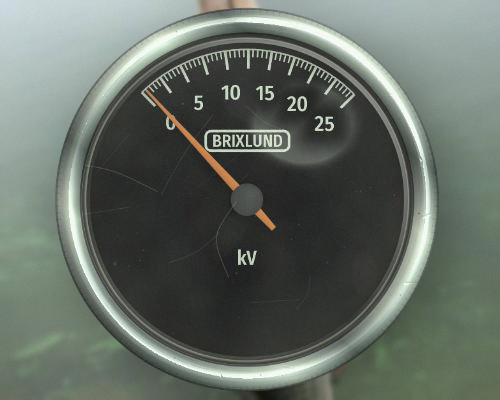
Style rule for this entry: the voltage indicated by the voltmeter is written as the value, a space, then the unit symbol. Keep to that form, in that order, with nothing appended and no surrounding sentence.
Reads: 0.5 kV
